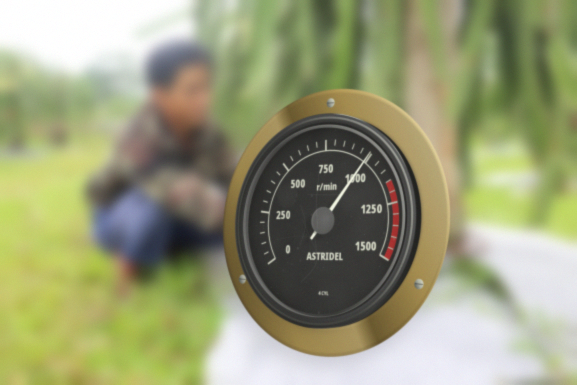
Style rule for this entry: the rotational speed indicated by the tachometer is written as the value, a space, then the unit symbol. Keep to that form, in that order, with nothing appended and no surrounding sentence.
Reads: 1000 rpm
